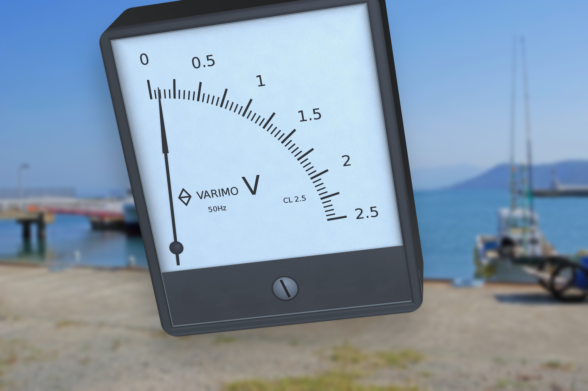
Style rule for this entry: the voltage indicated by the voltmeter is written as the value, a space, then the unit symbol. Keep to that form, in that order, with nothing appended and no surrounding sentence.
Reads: 0.1 V
